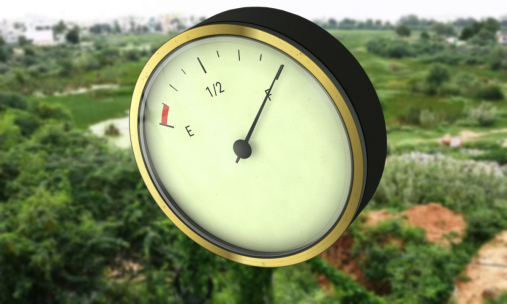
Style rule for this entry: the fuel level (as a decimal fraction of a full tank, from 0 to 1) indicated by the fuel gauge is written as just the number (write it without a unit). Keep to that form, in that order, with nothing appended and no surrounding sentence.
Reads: 1
